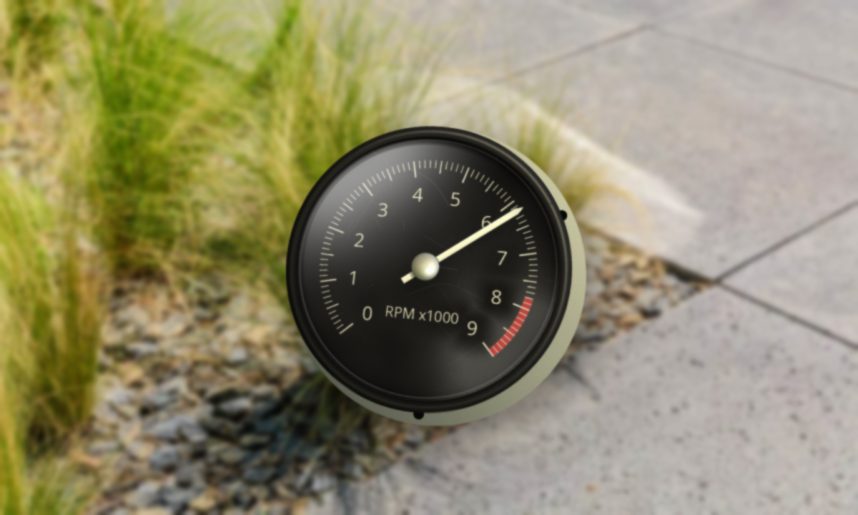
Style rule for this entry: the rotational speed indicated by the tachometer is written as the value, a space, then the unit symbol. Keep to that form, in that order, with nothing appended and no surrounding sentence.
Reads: 6200 rpm
